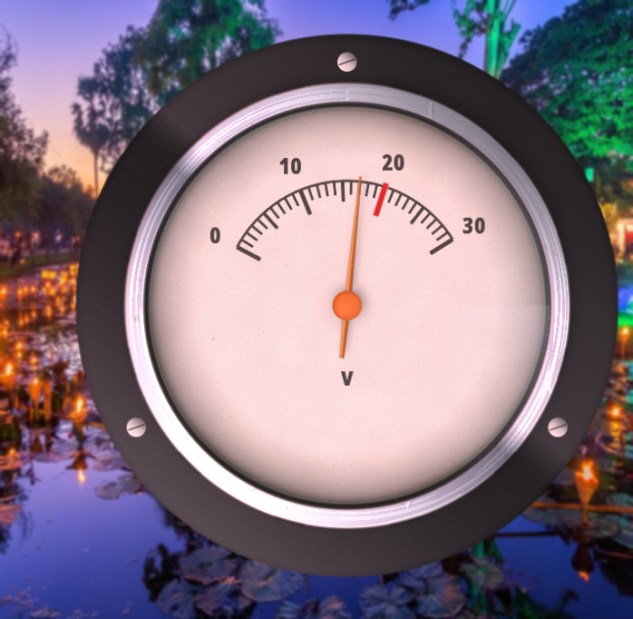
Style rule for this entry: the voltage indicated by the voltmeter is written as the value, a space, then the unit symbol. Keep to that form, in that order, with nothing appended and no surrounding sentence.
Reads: 17 V
